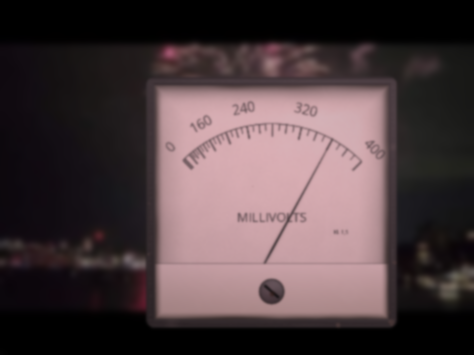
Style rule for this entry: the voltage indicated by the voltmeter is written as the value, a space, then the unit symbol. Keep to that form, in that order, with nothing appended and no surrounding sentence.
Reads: 360 mV
